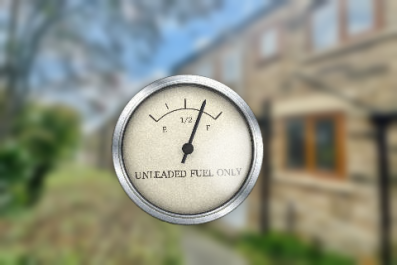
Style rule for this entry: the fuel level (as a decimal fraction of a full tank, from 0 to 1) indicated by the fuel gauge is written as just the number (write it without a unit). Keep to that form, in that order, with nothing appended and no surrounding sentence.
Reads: 0.75
